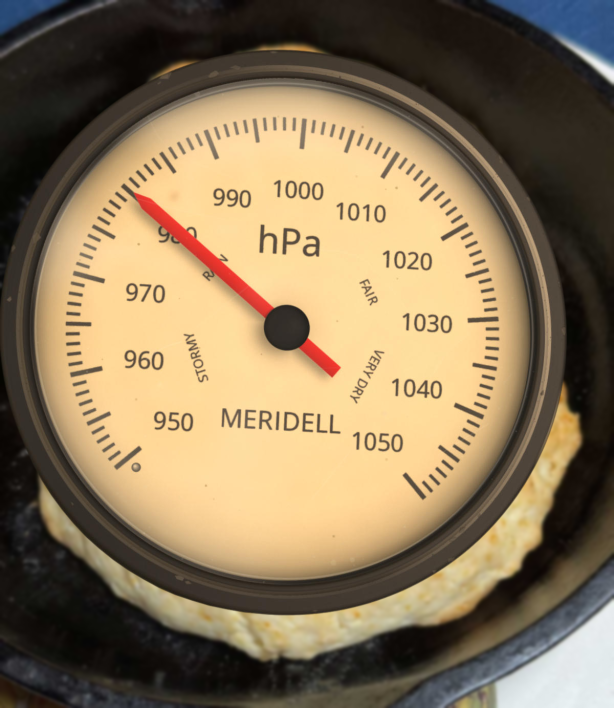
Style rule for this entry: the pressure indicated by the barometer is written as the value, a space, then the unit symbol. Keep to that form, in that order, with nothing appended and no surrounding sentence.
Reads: 980 hPa
